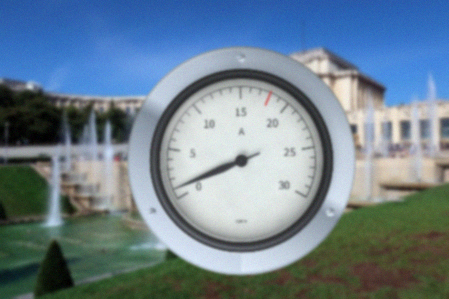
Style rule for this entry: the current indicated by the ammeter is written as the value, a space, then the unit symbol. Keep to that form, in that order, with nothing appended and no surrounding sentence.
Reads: 1 A
